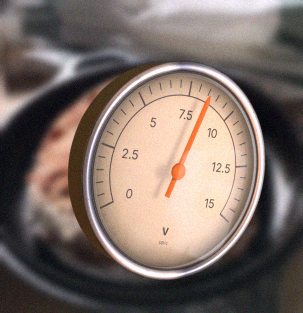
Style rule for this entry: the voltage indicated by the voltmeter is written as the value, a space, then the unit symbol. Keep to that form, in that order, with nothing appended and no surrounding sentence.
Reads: 8.5 V
